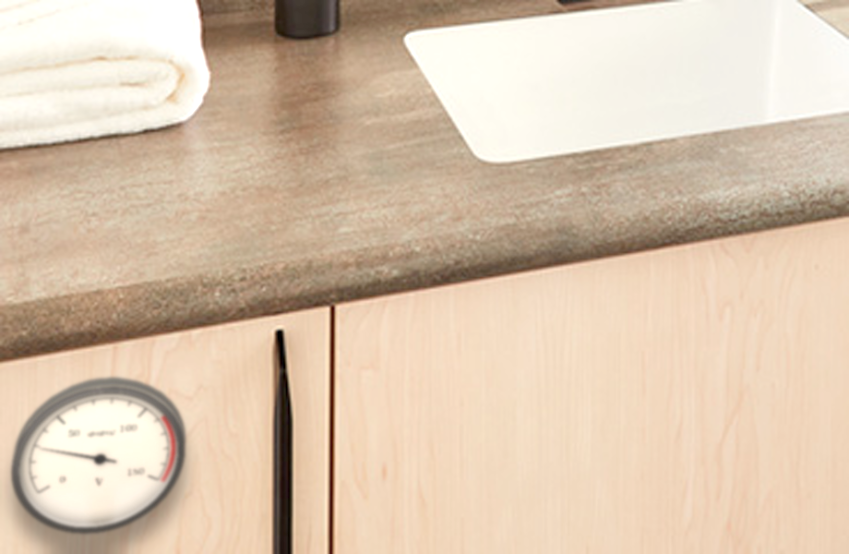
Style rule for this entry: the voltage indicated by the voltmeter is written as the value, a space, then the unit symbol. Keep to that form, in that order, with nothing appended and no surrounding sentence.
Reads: 30 V
